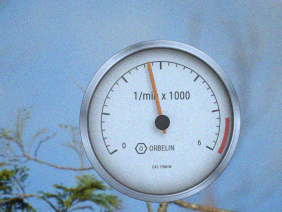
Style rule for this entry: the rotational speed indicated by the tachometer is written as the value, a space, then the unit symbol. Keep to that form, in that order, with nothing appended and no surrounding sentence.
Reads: 2700 rpm
